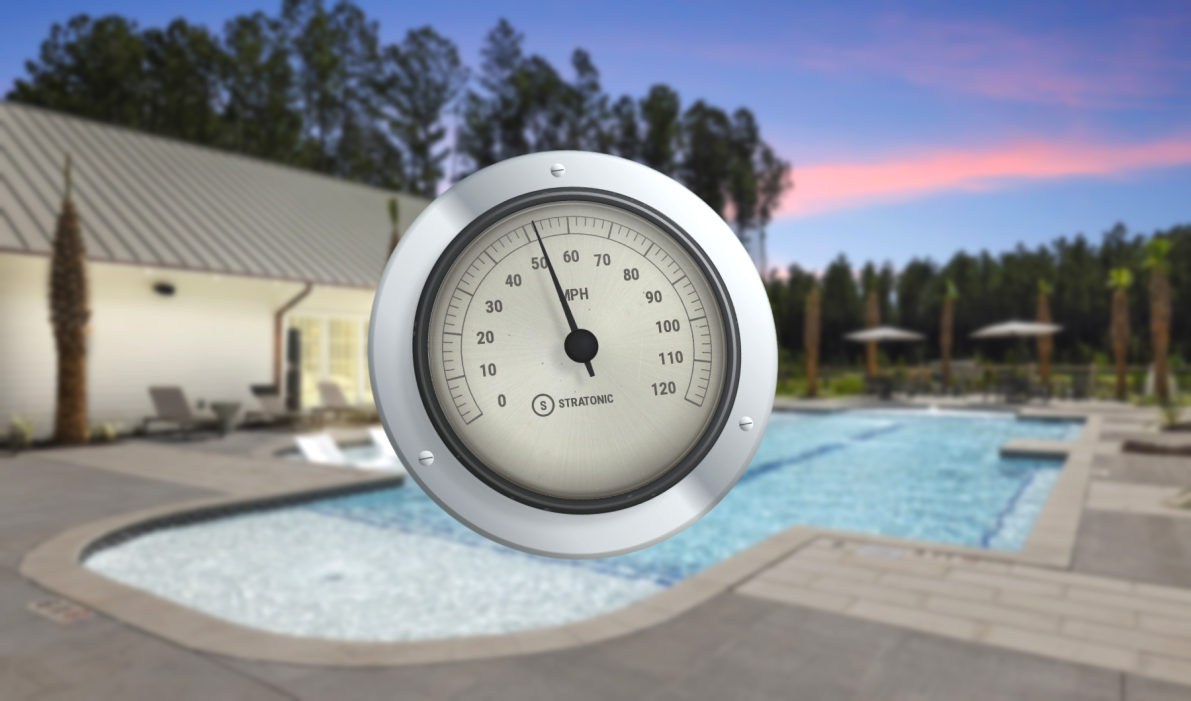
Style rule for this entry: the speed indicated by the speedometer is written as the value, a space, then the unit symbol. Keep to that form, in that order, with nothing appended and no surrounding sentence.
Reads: 52 mph
